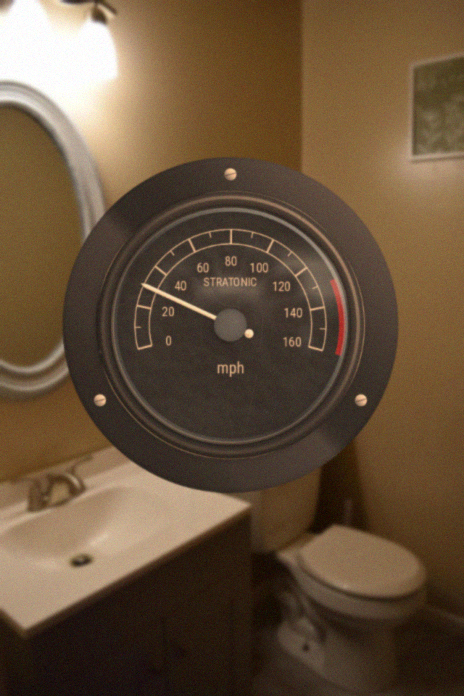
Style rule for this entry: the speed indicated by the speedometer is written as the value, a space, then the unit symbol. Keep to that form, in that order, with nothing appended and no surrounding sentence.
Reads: 30 mph
